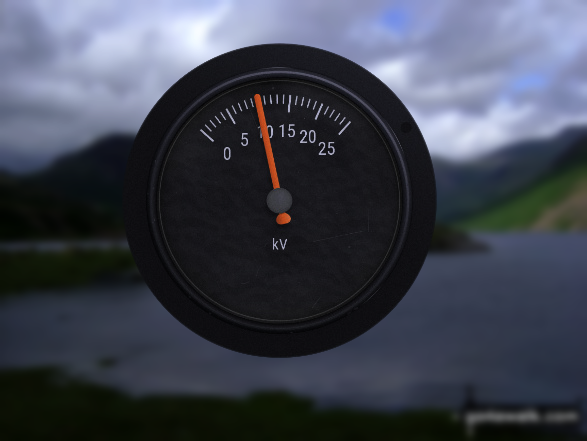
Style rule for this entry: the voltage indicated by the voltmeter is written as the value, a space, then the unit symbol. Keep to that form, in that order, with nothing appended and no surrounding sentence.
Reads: 10 kV
